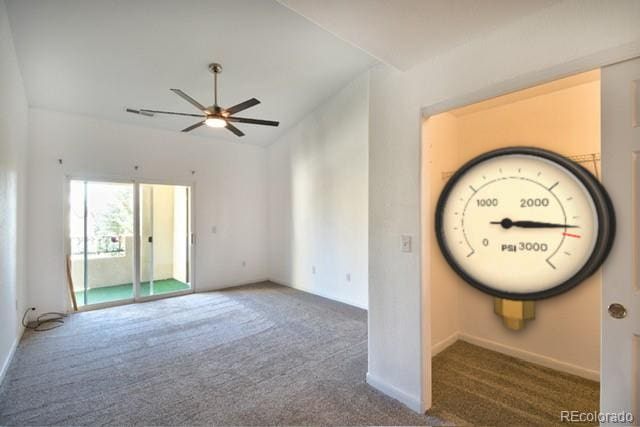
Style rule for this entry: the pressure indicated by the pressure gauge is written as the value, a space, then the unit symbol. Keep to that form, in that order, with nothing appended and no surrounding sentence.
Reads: 2500 psi
